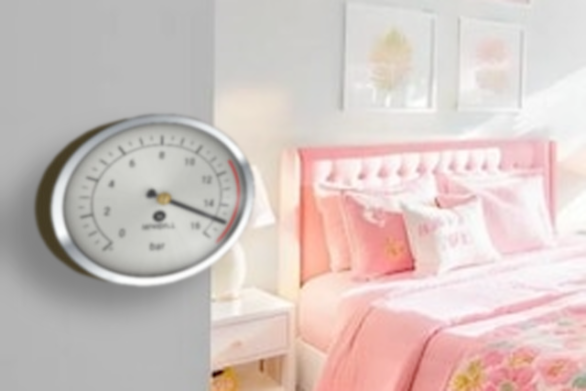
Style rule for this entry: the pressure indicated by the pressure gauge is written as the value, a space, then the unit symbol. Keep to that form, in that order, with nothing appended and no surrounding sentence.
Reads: 15 bar
